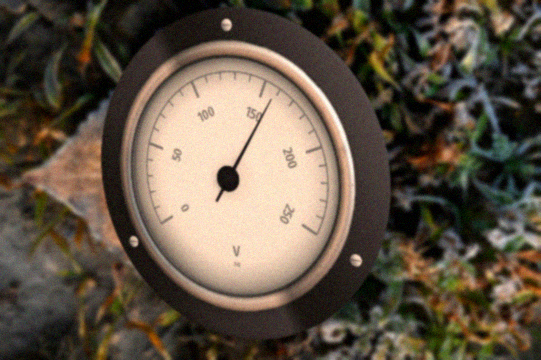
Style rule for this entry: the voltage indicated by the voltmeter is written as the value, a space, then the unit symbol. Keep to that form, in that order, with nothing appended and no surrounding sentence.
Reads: 160 V
